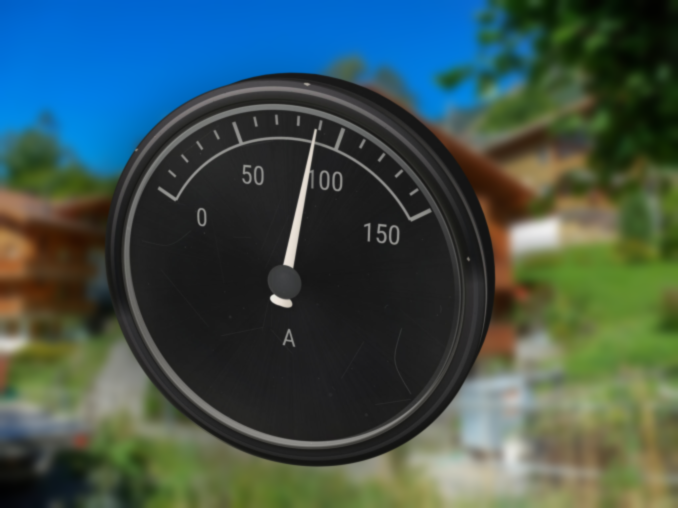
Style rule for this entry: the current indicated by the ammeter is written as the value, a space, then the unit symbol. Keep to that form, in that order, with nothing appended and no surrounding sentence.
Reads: 90 A
